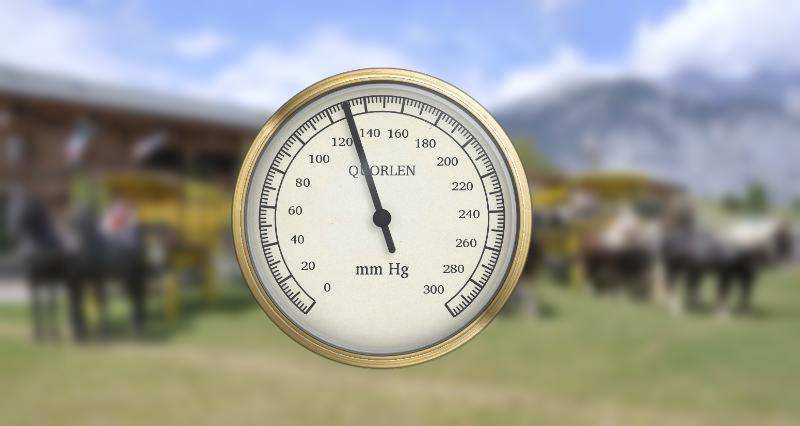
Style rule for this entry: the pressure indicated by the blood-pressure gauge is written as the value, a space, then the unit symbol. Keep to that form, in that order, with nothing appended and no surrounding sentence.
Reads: 130 mmHg
